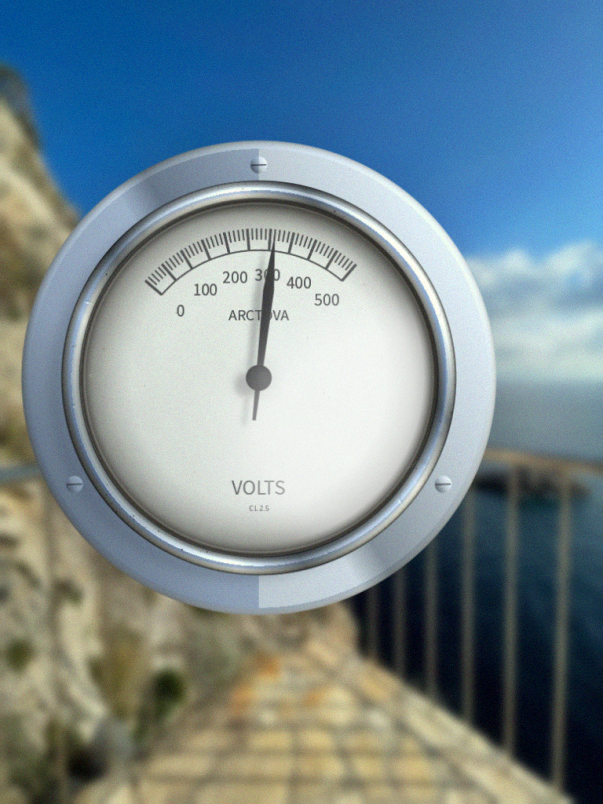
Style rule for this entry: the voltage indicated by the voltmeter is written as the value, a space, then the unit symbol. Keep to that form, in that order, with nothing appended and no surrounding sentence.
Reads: 310 V
